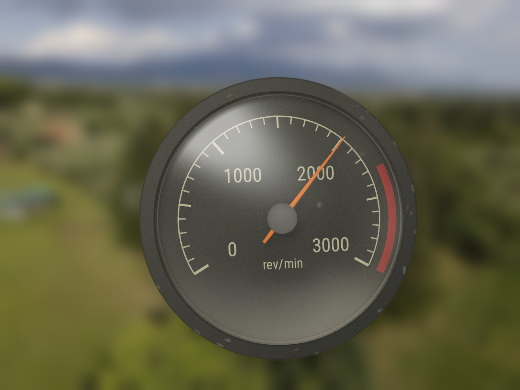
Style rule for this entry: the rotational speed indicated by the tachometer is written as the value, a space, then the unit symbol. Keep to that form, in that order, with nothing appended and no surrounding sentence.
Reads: 2000 rpm
